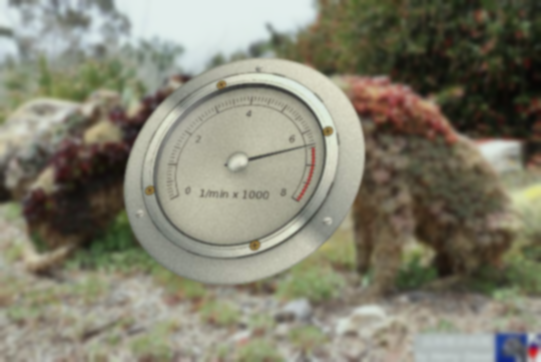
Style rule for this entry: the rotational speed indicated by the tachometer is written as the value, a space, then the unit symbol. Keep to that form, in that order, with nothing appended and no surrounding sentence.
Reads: 6500 rpm
